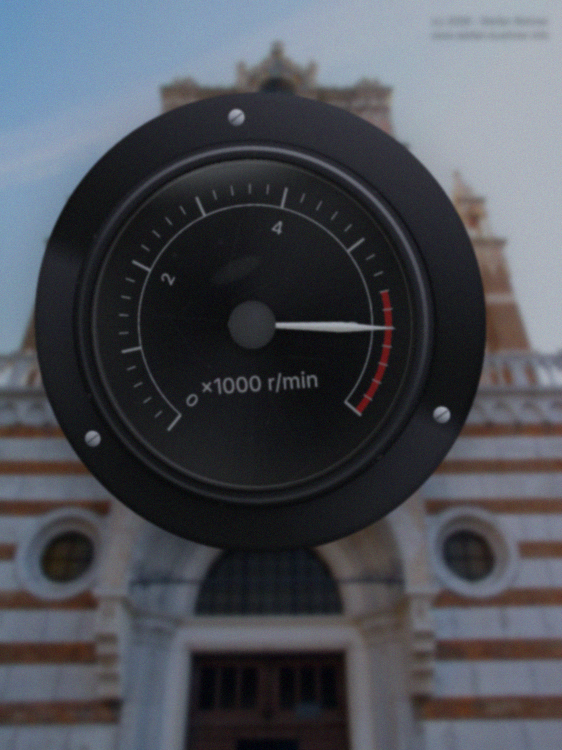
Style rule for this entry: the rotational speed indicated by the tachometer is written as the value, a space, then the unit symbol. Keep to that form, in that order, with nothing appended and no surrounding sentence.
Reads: 6000 rpm
